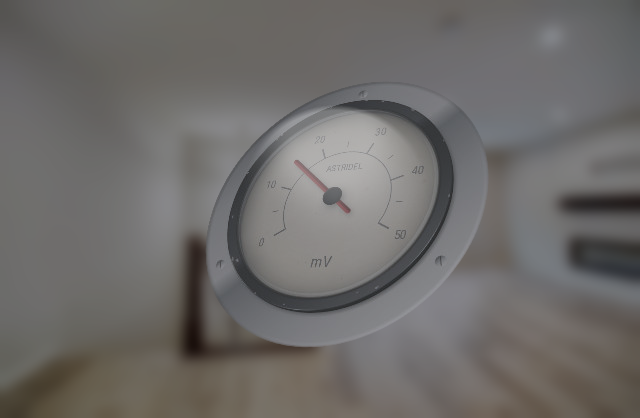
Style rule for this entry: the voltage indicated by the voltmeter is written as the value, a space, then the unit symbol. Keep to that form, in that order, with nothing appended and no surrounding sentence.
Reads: 15 mV
